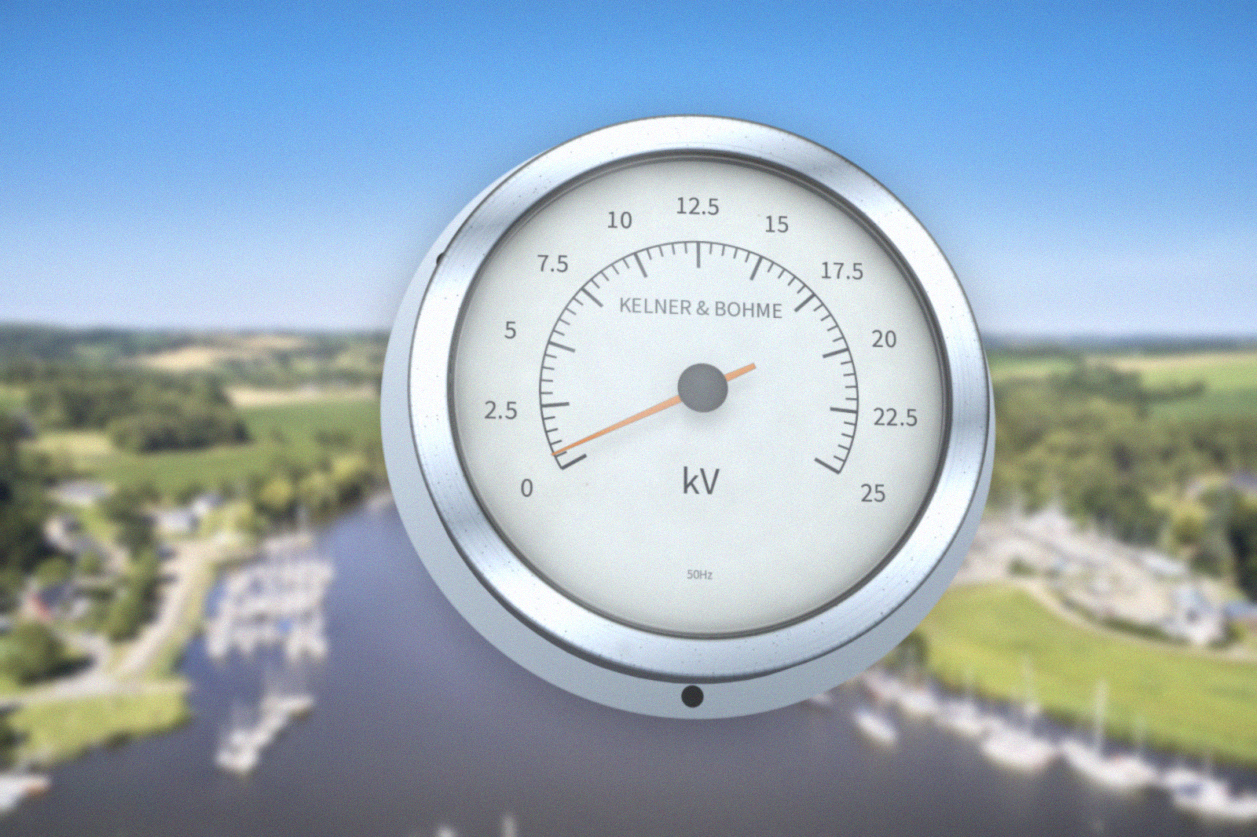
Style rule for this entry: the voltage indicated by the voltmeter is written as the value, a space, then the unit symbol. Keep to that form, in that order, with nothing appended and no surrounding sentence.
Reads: 0.5 kV
